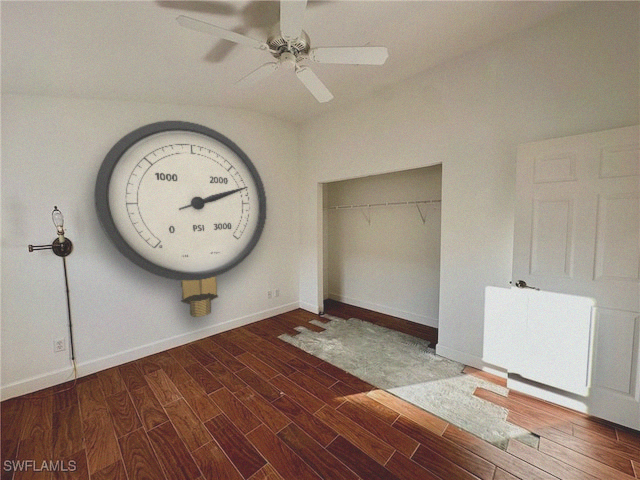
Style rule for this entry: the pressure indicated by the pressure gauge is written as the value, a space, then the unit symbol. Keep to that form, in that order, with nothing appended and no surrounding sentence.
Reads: 2300 psi
